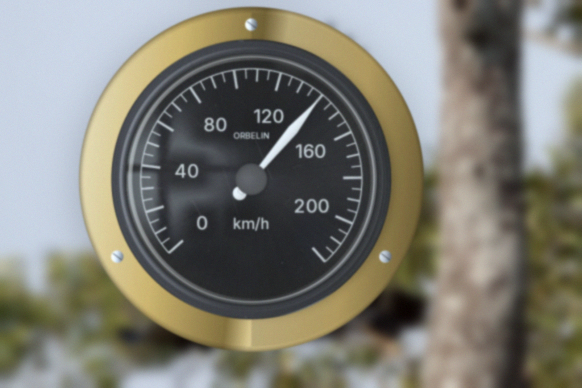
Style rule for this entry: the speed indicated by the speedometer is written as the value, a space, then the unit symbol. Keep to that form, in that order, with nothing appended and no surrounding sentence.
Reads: 140 km/h
